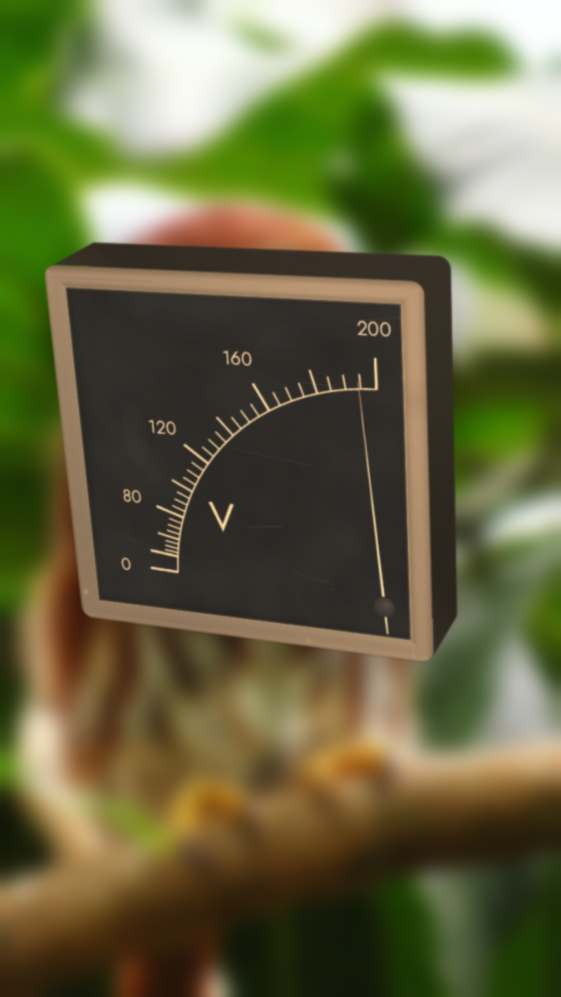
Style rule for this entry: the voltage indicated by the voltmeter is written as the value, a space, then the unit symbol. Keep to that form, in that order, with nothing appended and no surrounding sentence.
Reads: 195 V
